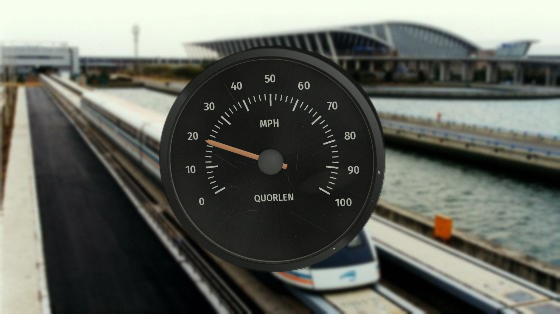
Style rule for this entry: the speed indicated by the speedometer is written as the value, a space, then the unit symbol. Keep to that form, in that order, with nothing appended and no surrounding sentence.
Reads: 20 mph
